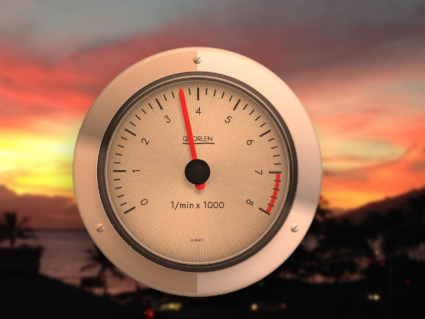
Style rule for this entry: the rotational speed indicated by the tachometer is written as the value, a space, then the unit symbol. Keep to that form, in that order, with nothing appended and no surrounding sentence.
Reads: 3600 rpm
